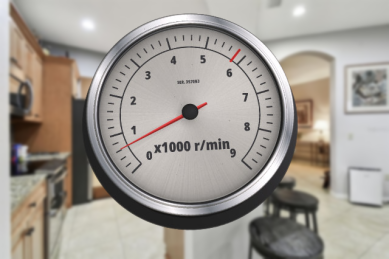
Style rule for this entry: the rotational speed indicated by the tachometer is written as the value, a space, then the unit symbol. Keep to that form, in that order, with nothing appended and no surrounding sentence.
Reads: 600 rpm
